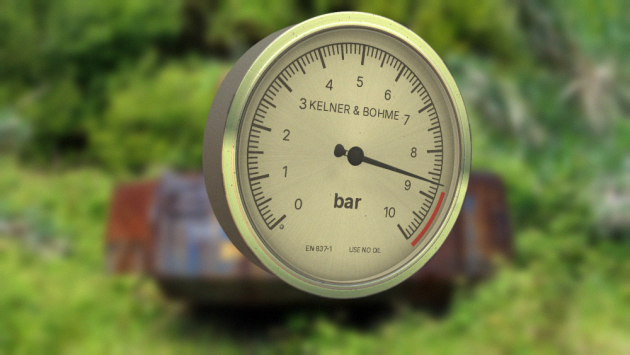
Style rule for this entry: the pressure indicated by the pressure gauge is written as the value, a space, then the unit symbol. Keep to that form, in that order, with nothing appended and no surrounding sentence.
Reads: 8.7 bar
